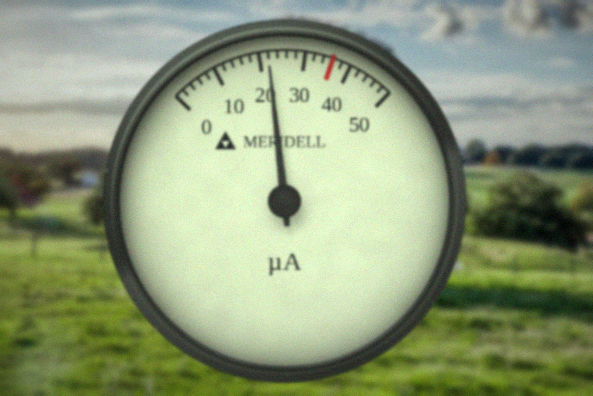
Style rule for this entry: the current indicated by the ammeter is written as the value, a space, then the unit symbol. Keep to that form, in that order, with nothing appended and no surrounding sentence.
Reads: 22 µA
